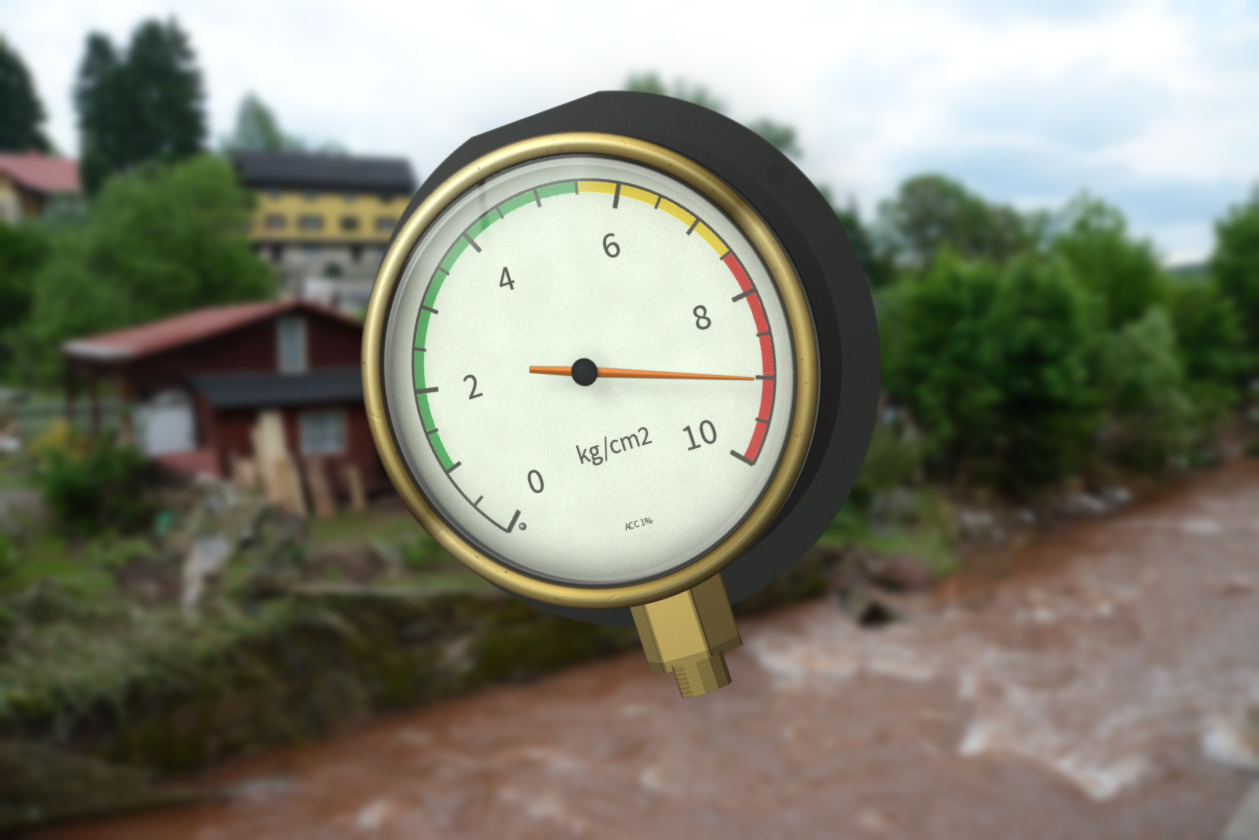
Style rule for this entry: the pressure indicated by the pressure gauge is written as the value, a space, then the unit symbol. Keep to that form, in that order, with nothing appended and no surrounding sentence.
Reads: 9 kg/cm²
